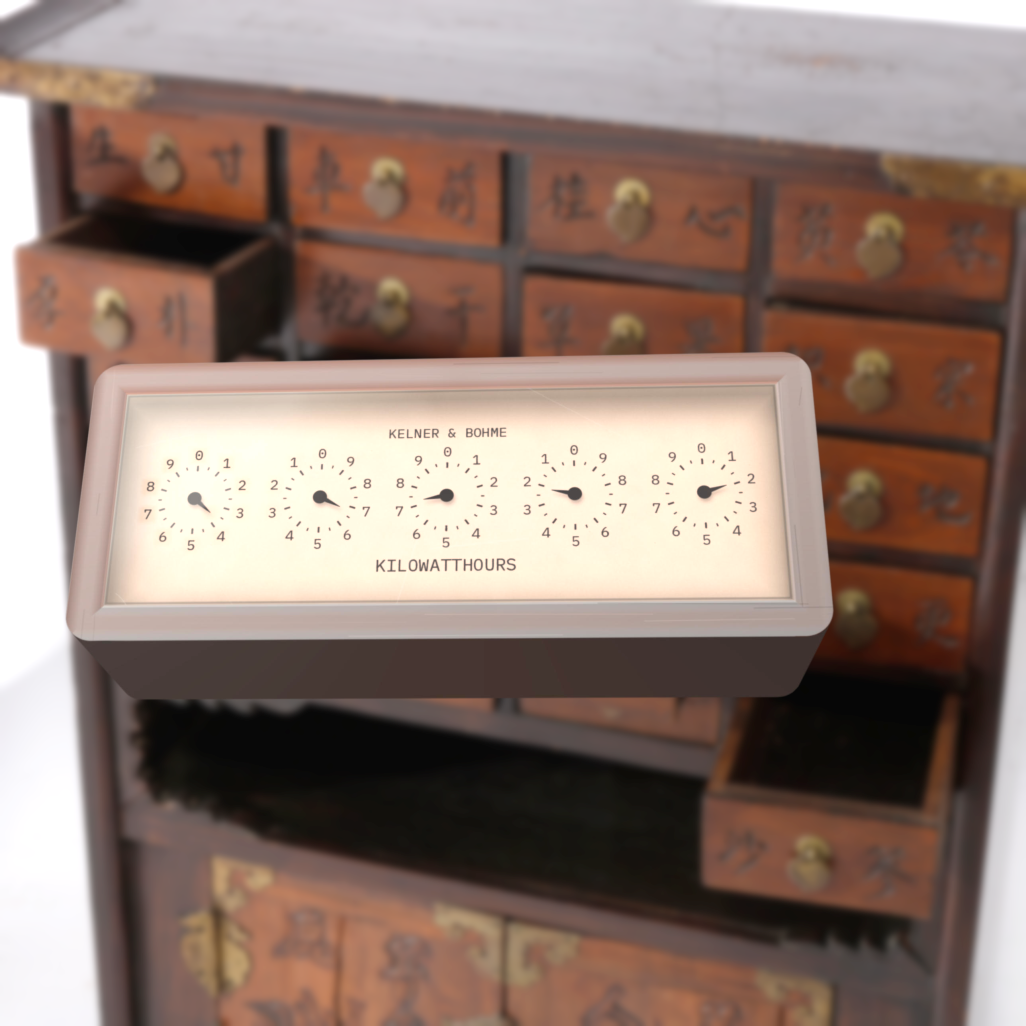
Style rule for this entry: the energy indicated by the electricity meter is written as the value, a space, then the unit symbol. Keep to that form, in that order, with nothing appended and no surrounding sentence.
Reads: 36722 kWh
